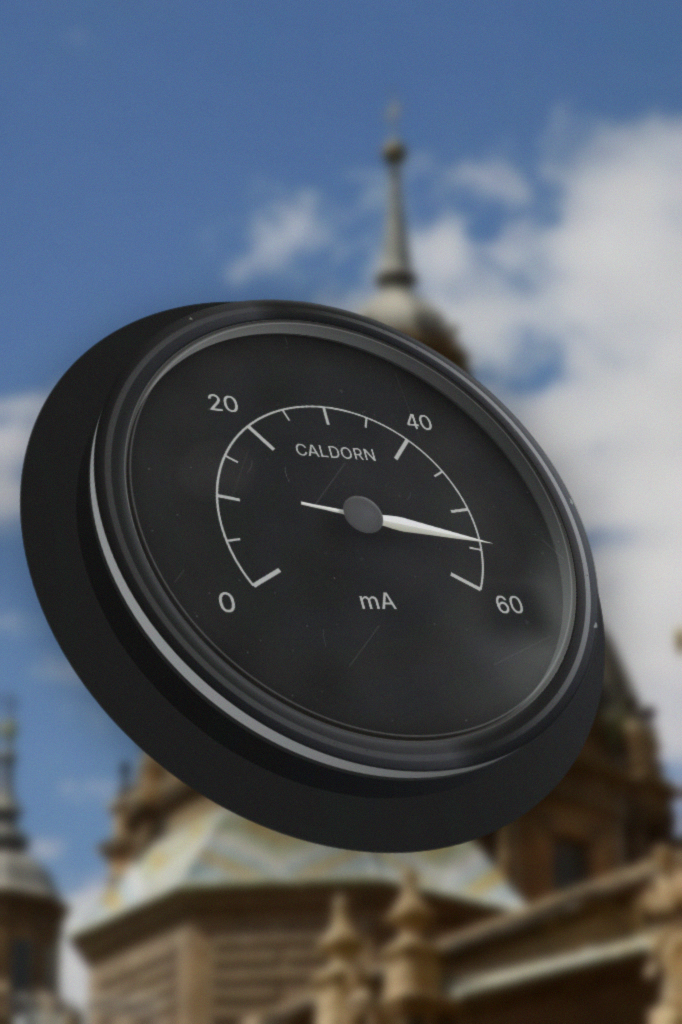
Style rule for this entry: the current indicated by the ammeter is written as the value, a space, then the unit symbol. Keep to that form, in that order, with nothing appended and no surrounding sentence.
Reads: 55 mA
